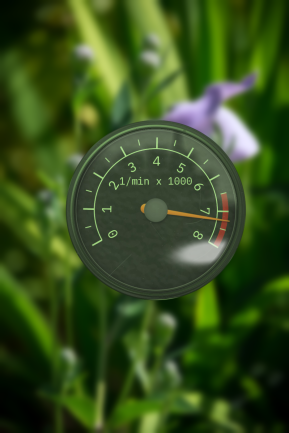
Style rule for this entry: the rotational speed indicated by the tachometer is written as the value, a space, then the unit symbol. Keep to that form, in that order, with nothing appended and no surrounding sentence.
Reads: 7250 rpm
